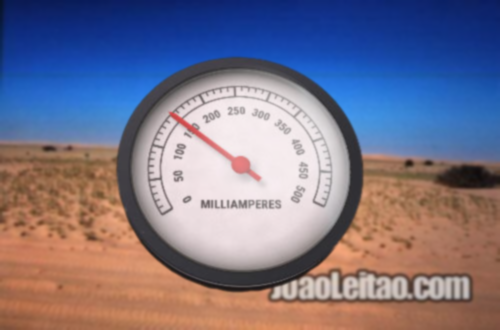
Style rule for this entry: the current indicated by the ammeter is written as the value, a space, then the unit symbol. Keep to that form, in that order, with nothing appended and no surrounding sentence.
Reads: 150 mA
